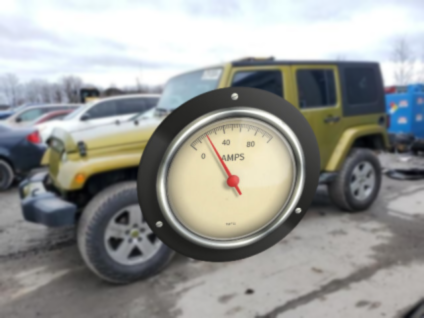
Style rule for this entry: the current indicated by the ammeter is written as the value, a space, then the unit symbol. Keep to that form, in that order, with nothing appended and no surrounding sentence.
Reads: 20 A
